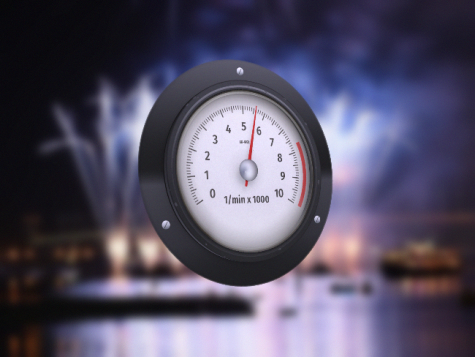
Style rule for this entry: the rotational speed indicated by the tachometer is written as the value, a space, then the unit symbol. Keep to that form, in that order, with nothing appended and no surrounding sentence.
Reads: 5500 rpm
